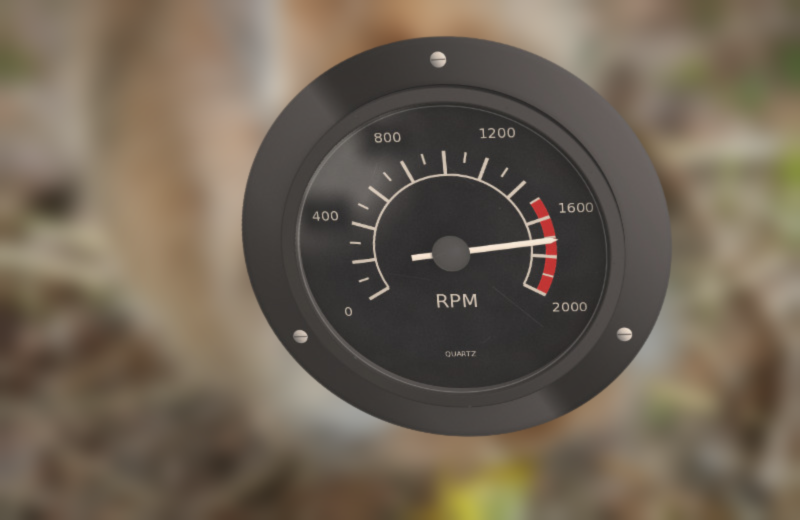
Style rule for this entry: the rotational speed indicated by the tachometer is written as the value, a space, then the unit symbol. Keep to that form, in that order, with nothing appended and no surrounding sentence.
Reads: 1700 rpm
